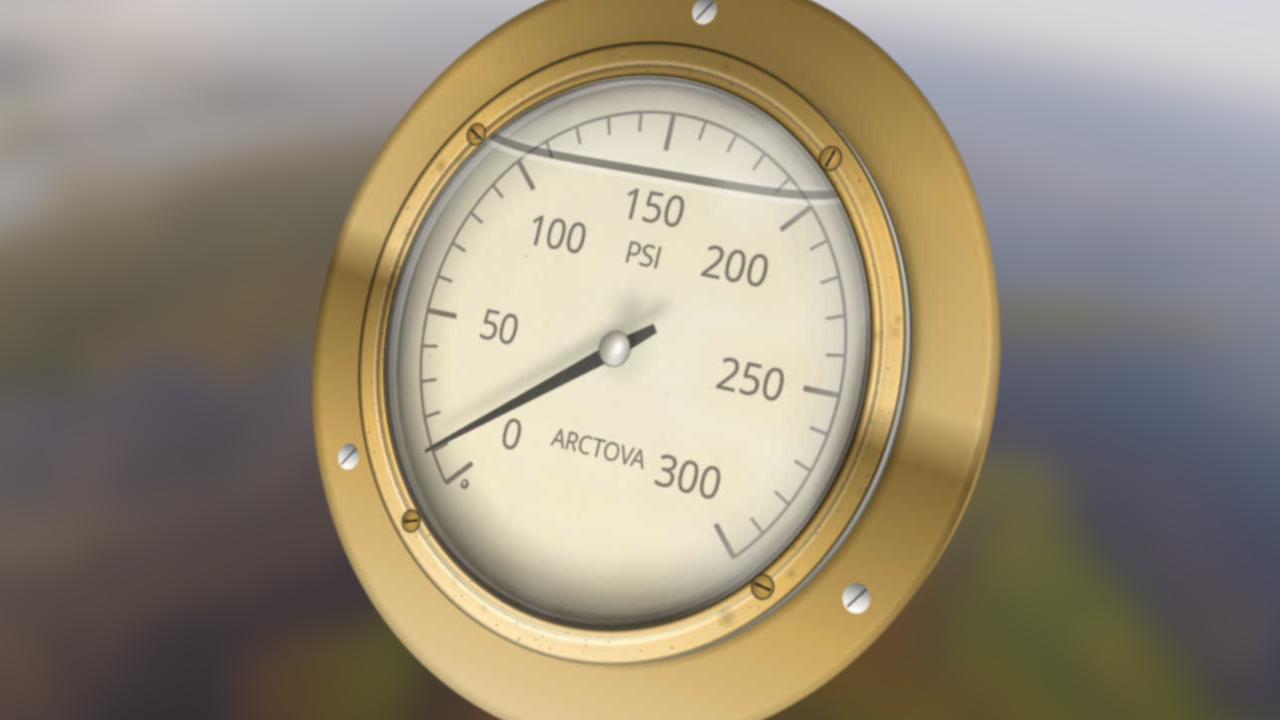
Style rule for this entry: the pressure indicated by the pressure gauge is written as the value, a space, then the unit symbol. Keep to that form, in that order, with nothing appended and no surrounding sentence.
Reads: 10 psi
